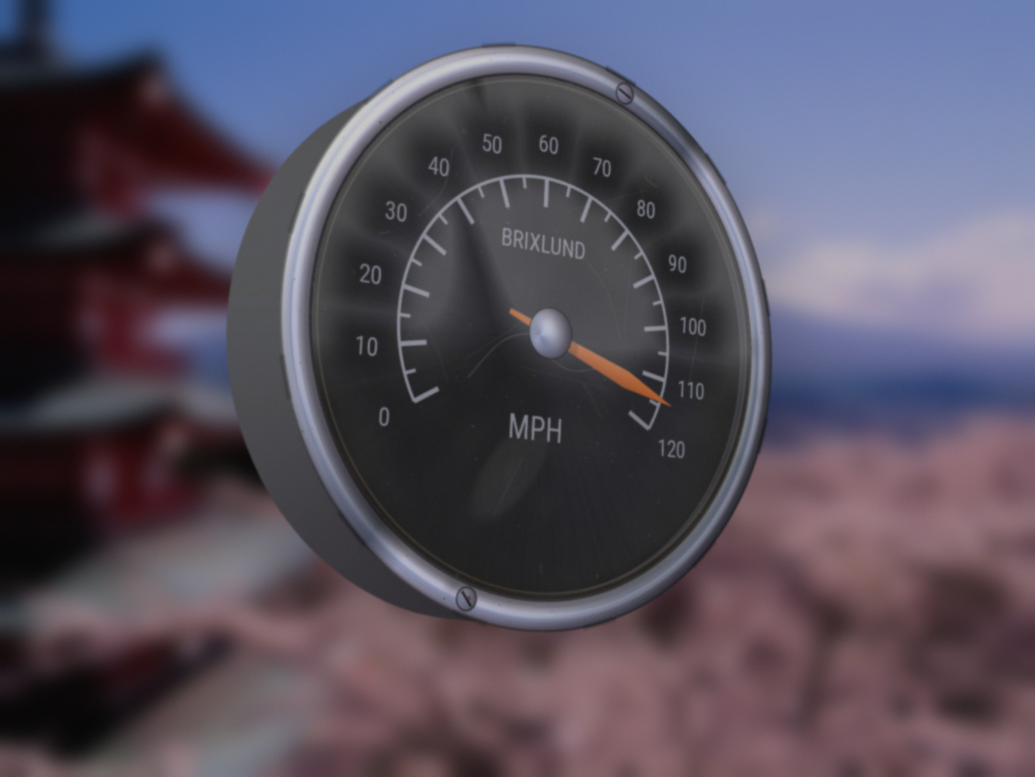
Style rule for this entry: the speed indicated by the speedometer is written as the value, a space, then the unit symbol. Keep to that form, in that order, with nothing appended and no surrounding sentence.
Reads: 115 mph
